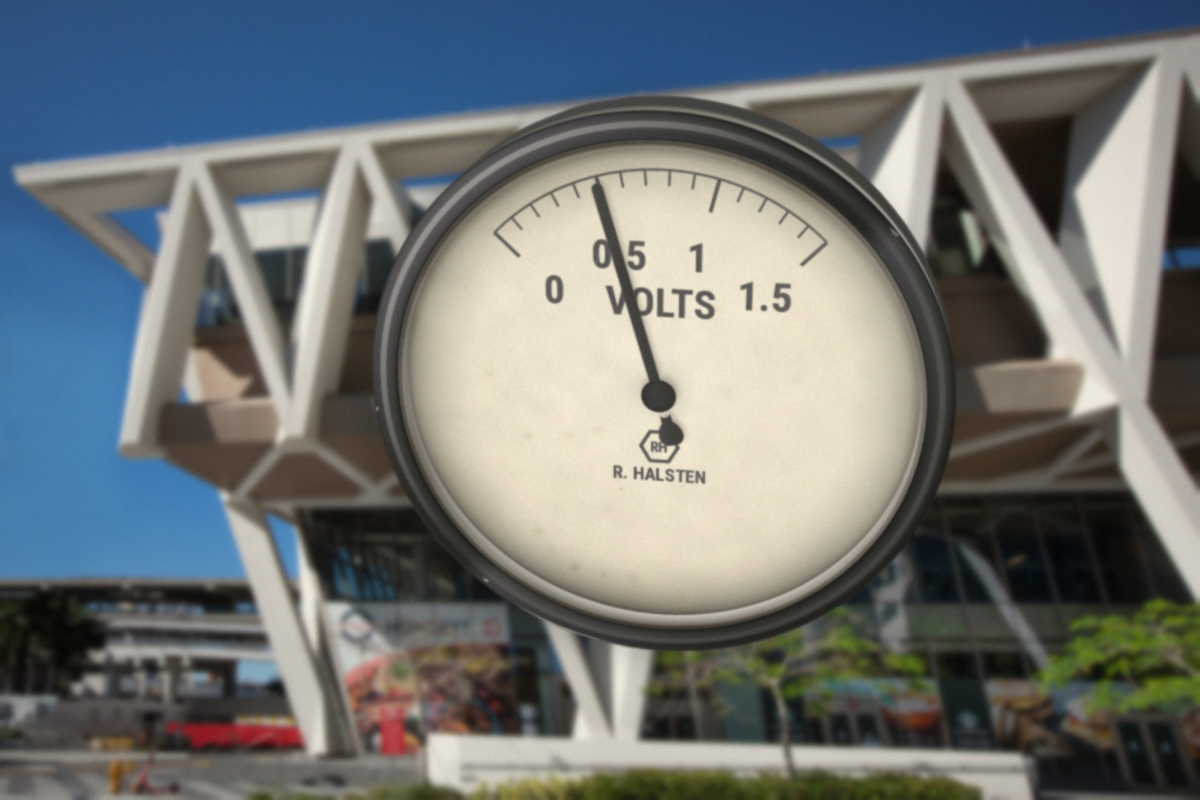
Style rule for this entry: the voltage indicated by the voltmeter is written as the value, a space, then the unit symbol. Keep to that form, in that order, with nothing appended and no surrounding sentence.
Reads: 0.5 V
